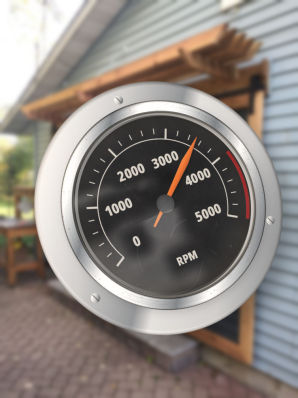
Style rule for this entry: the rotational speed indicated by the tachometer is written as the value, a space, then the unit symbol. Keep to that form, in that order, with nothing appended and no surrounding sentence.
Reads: 3500 rpm
